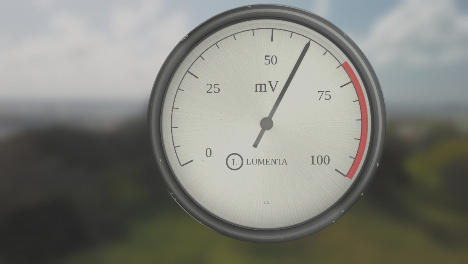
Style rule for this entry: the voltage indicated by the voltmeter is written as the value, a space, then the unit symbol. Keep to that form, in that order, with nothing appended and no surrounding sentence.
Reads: 60 mV
